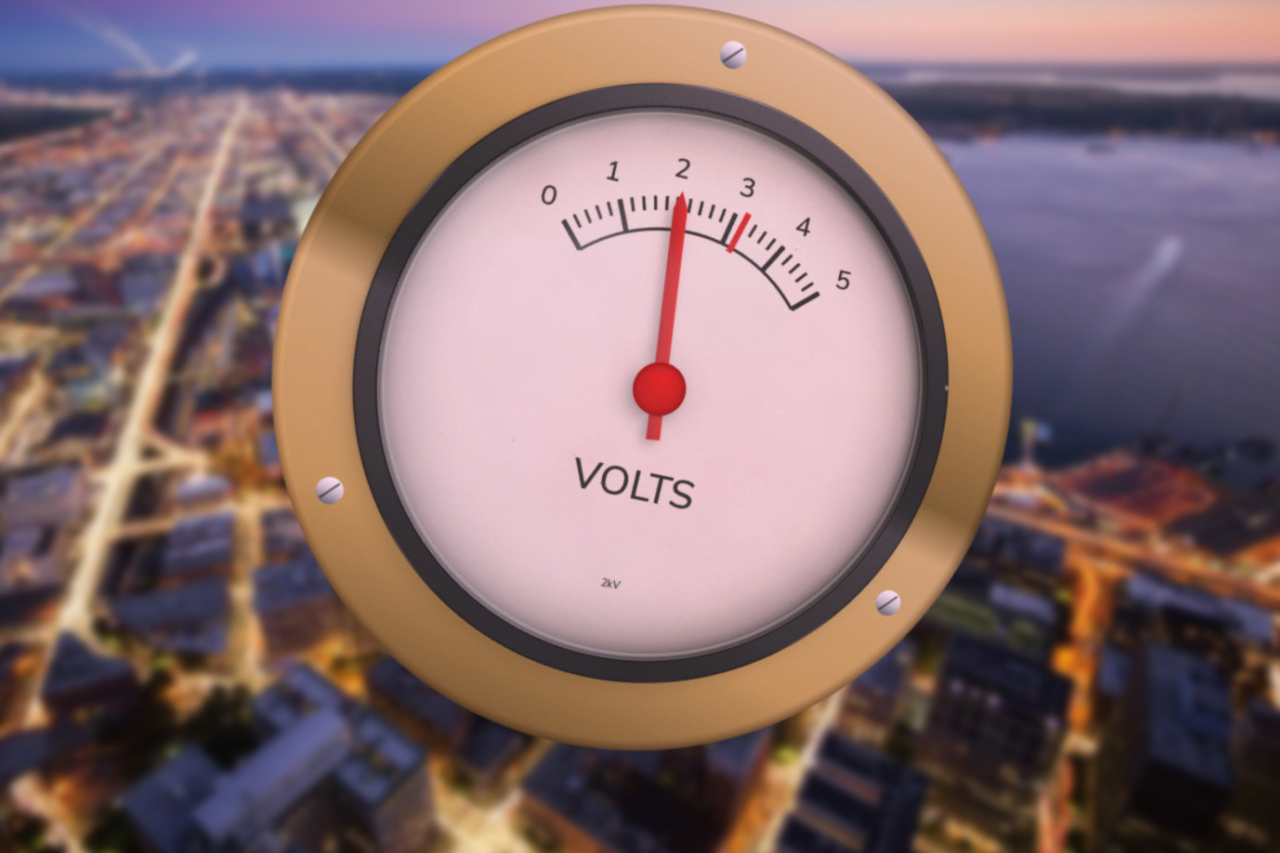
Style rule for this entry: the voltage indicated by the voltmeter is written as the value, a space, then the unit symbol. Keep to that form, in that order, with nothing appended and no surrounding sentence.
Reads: 2 V
